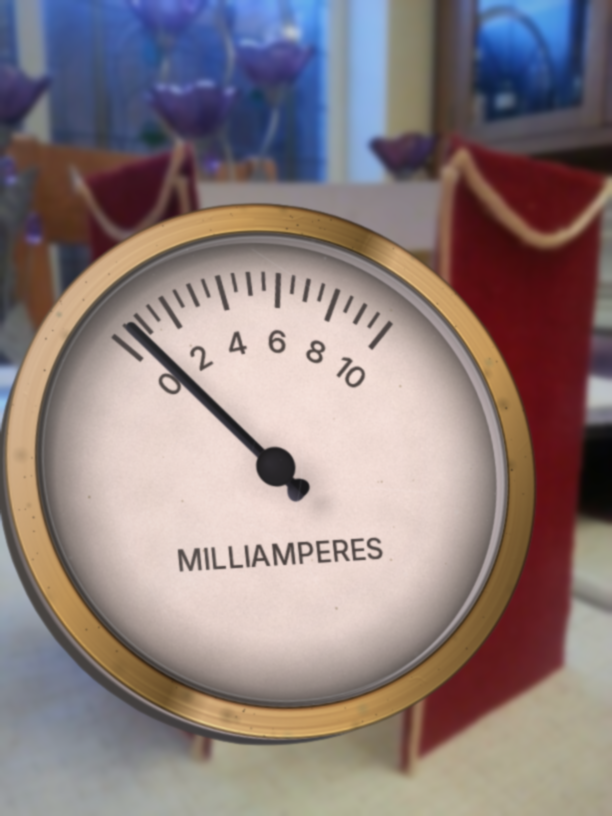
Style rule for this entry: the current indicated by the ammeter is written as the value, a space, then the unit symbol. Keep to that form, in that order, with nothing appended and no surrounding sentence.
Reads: 0.5 mA
